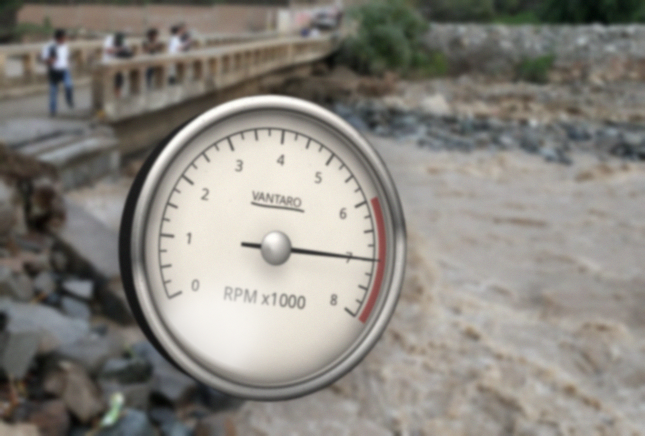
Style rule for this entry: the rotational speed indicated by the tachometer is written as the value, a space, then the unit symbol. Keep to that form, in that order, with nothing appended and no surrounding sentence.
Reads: 7000 rpm
